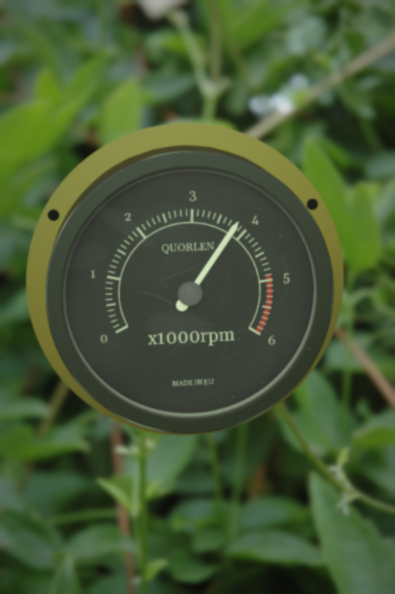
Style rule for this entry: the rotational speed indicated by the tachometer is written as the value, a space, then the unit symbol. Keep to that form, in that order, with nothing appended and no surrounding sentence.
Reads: 3800 rpm
